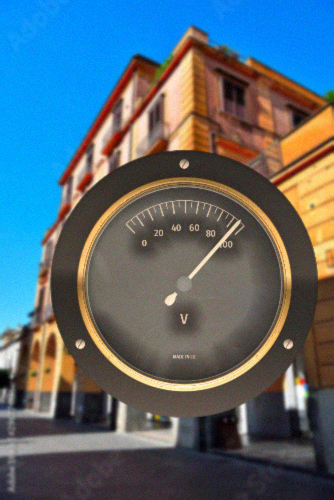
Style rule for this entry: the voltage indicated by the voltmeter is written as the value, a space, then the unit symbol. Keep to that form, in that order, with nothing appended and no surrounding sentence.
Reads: 95 V
